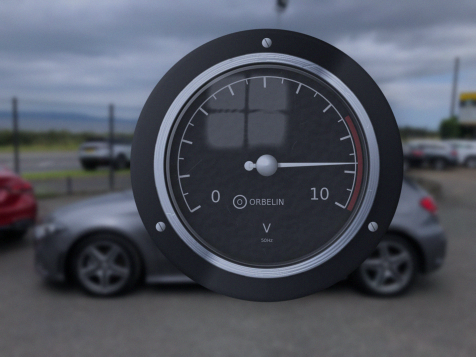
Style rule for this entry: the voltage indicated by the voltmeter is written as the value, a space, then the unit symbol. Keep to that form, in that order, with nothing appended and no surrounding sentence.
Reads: 8.75 V
